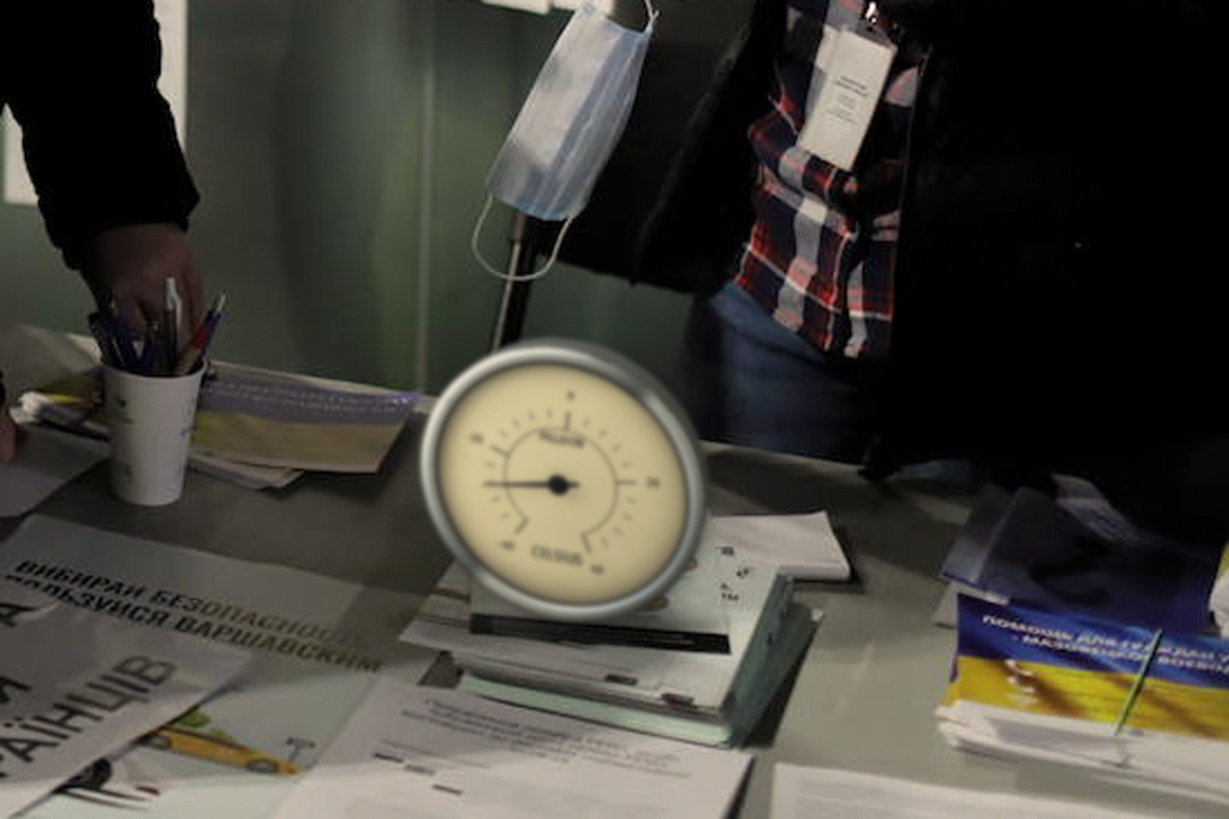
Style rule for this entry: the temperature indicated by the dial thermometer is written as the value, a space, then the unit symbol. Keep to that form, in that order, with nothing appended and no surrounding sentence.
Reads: -28 °C
